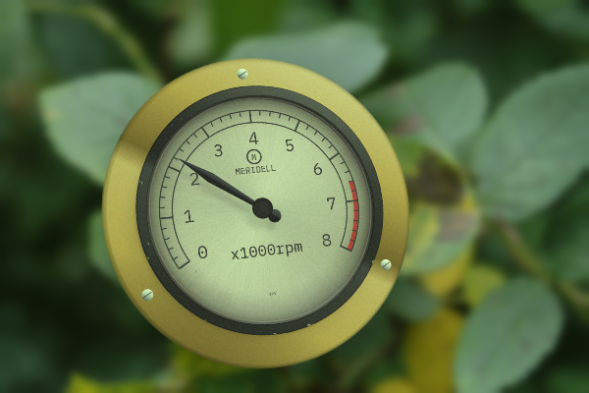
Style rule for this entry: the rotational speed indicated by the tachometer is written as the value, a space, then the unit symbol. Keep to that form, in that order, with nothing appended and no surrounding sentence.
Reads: 2200 rpm
